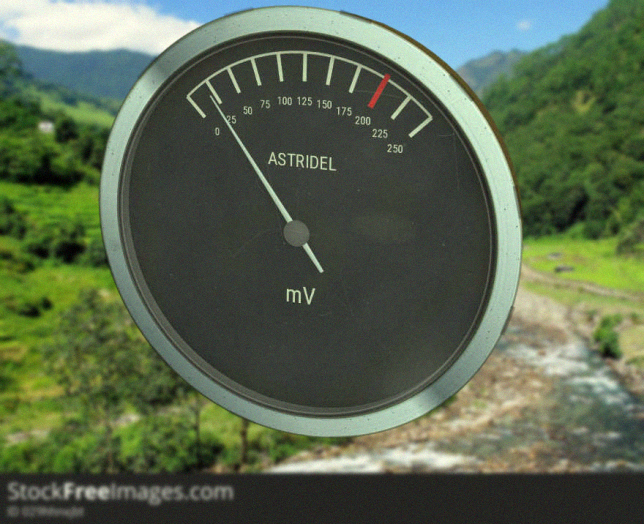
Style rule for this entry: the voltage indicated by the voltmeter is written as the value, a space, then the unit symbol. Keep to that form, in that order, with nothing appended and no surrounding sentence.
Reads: 25 mV
